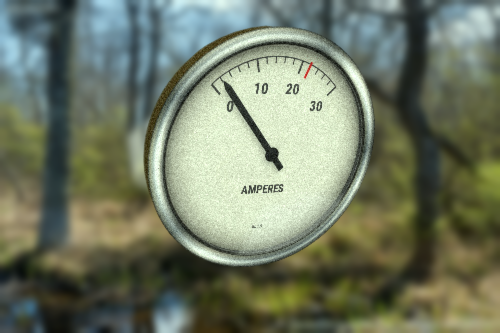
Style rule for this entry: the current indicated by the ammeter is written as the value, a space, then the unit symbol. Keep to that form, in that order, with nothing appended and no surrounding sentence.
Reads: 2 A
